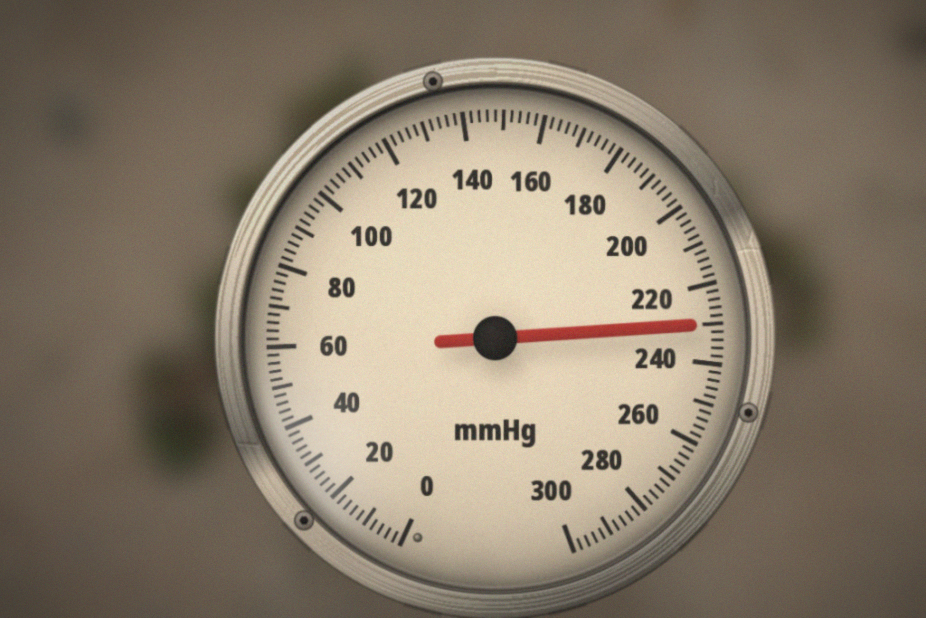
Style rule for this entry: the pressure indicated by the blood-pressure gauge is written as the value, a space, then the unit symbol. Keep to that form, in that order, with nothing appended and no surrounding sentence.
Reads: 230 mmHg
